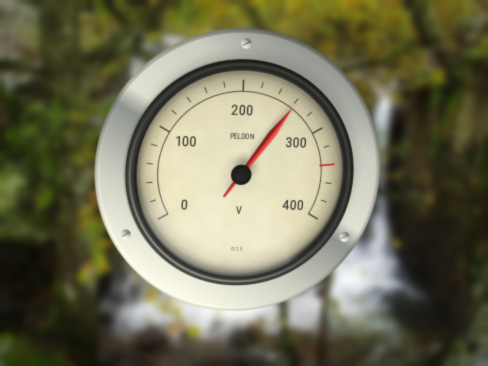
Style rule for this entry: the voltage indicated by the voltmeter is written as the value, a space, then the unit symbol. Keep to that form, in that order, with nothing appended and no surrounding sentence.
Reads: 260 V
